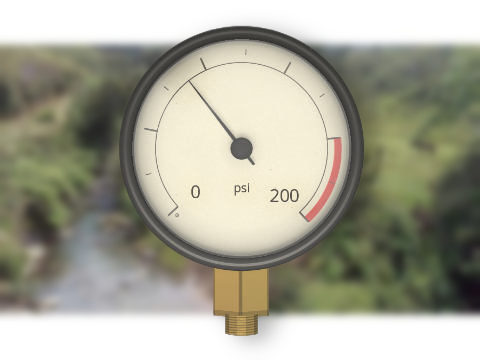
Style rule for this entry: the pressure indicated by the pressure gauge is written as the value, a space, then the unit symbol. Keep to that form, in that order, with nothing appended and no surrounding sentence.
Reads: 70 psi
